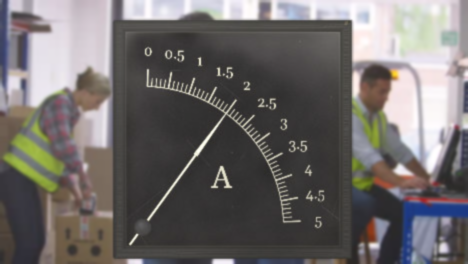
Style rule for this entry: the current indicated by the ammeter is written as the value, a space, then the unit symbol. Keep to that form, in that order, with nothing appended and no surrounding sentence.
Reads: 2 A
